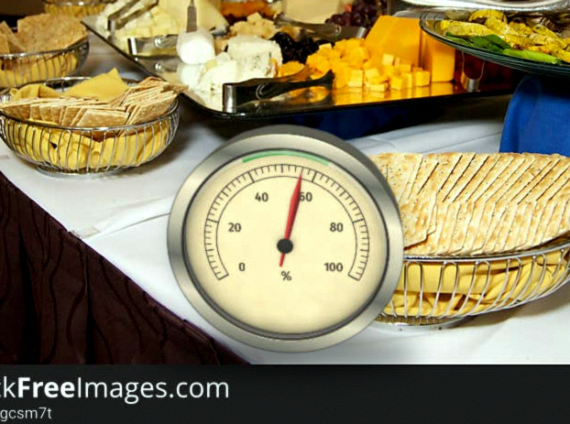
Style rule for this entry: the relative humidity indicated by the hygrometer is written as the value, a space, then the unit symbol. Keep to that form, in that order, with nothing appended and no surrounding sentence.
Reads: 56 %
